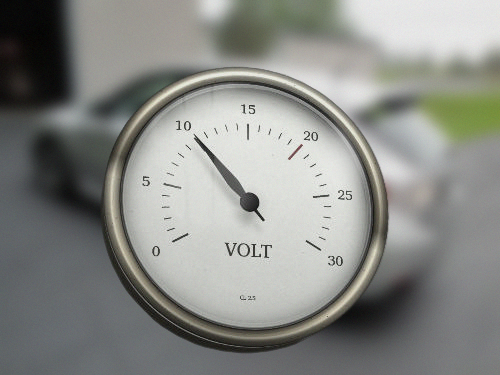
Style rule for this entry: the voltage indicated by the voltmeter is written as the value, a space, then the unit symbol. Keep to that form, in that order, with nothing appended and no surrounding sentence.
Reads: 10 V
